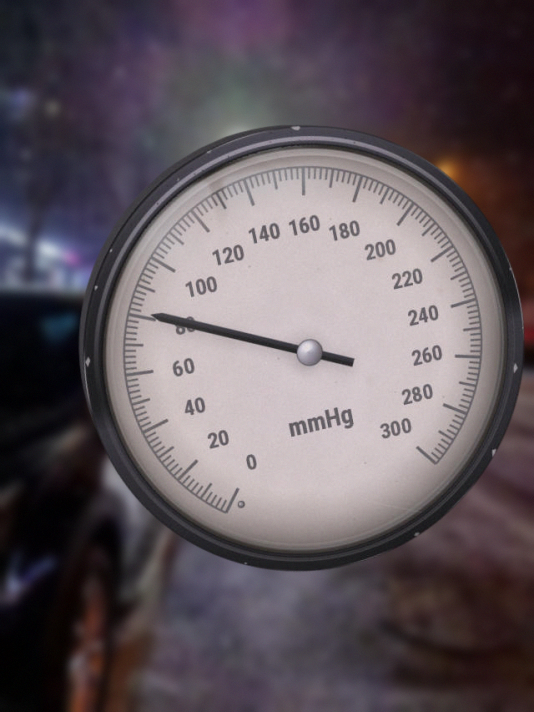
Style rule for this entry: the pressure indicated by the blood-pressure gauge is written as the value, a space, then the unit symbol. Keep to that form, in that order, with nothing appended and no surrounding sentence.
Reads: 82 mmHg
